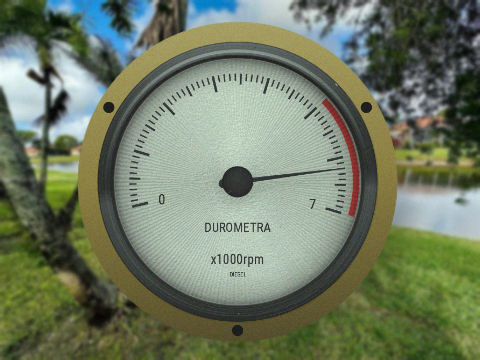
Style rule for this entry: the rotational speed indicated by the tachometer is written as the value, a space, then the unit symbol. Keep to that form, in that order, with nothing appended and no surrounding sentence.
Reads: 6200 rpm
